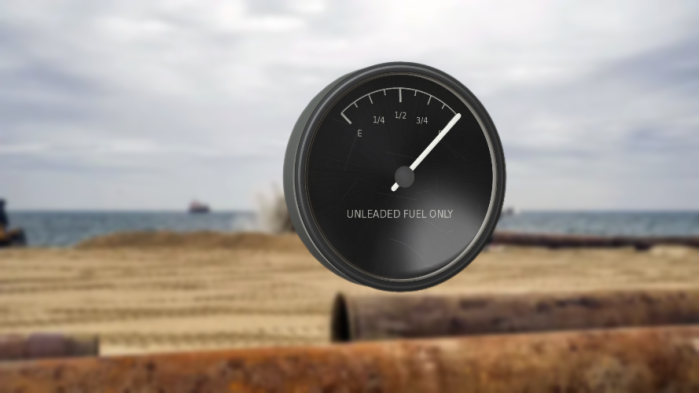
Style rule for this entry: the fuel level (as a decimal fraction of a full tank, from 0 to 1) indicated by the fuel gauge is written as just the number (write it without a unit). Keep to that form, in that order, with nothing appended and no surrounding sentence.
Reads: 1
